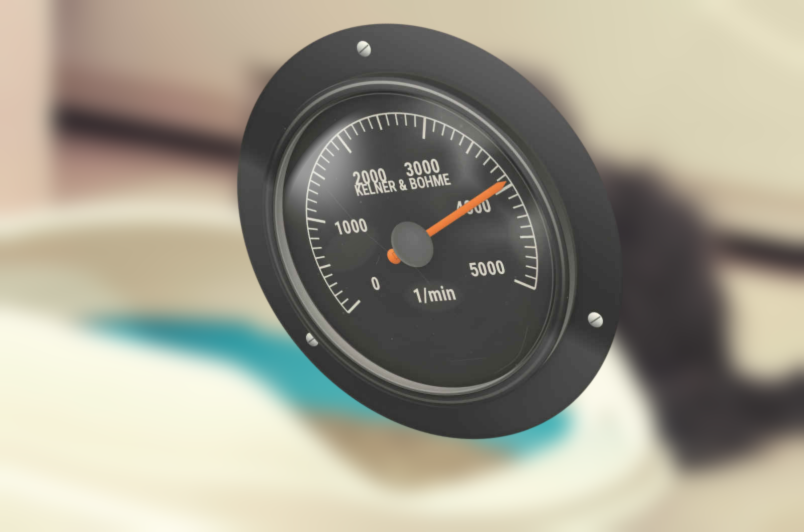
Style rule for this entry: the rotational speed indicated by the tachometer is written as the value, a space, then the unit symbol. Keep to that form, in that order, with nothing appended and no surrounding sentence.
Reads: 3950 rpm
